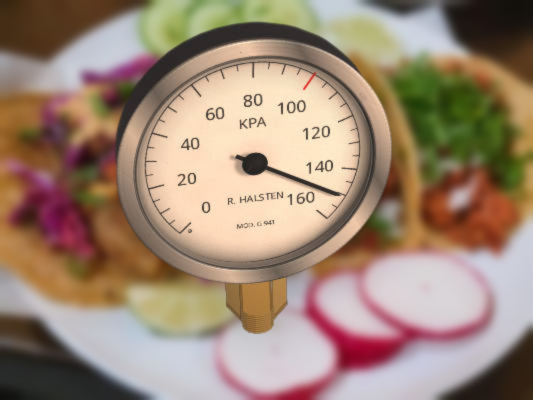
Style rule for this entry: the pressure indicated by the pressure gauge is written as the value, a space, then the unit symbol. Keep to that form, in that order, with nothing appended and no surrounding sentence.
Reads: 150 kPa
